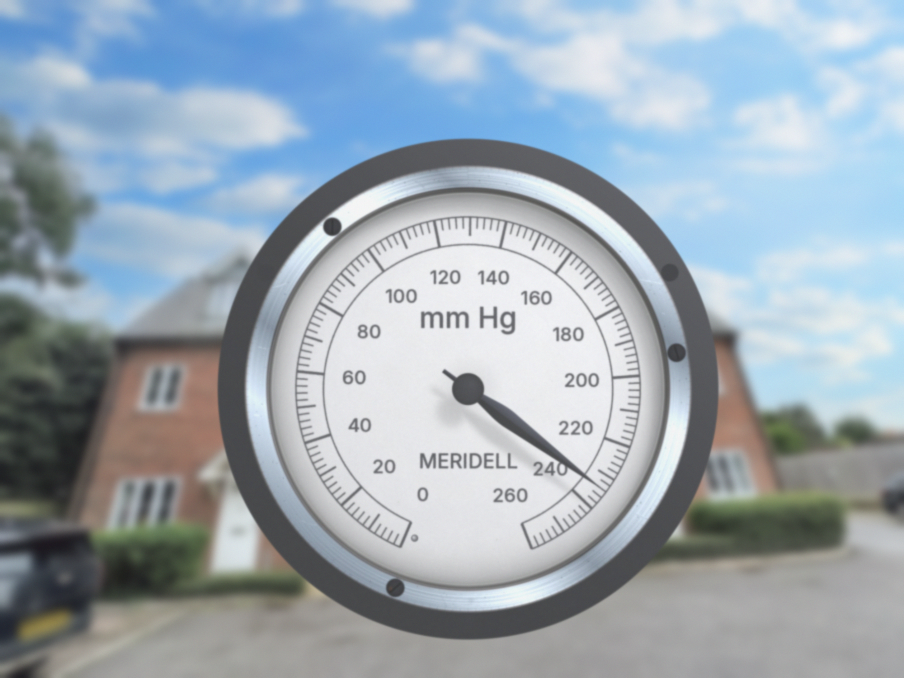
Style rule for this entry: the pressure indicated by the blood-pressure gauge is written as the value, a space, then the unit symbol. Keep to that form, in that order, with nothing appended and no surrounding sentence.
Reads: 234 mmHg
